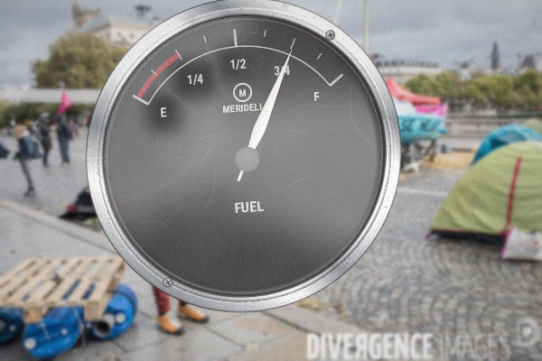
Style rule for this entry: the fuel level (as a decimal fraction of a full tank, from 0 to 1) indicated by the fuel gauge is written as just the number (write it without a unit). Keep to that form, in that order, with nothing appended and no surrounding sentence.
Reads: 0.75
